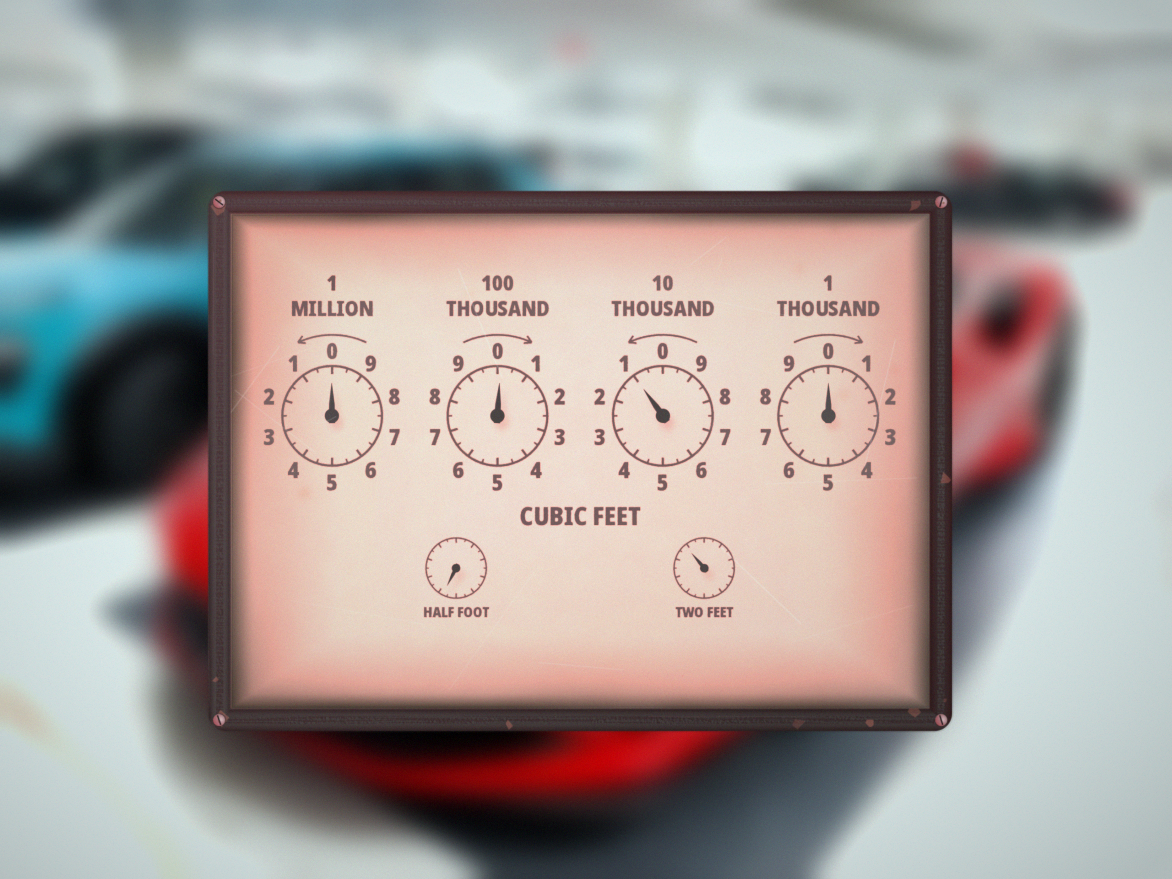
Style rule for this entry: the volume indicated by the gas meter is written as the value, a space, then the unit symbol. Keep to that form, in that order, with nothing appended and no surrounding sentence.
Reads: 1000 ft³
